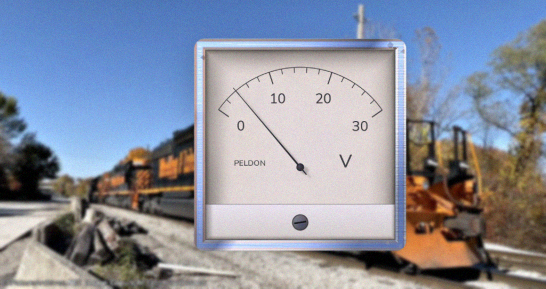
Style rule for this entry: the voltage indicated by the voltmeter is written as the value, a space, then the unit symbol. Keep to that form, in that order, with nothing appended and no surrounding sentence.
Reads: 4 V
